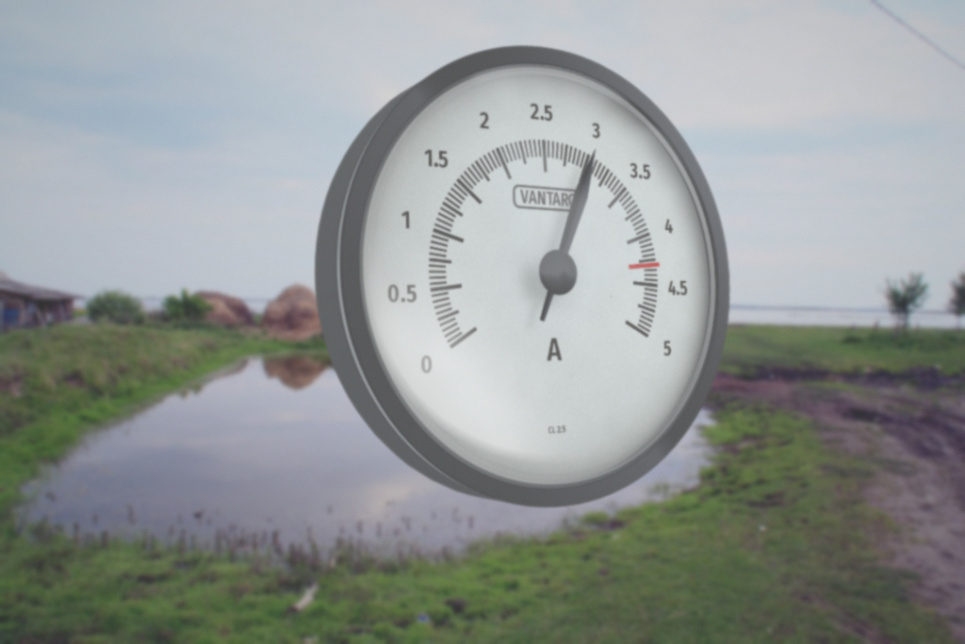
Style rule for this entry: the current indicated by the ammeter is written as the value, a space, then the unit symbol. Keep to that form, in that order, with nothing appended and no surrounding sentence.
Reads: 3 A
